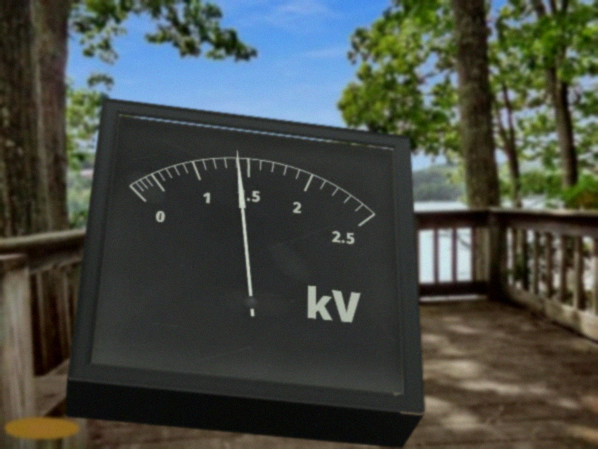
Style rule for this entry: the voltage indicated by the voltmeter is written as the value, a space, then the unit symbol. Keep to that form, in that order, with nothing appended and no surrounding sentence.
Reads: 1.4 kV
